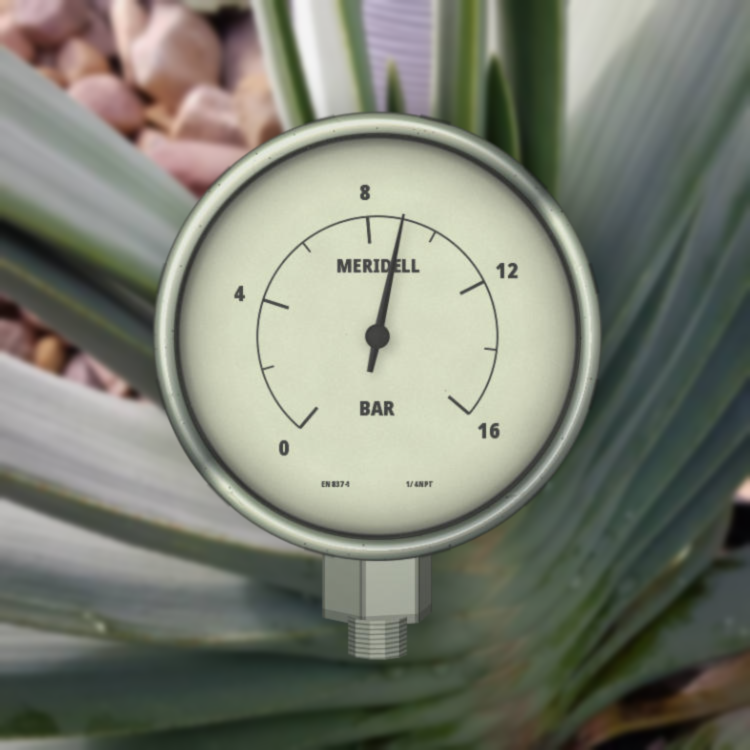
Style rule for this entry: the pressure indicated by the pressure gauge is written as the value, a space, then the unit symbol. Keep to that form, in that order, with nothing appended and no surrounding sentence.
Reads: 9 bar
